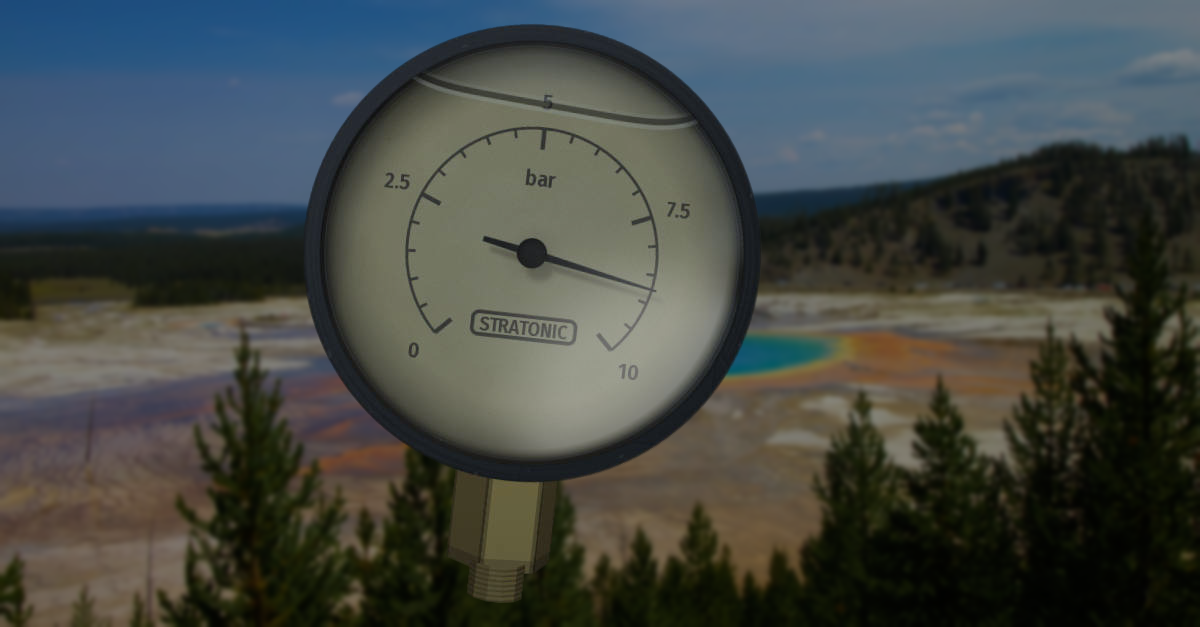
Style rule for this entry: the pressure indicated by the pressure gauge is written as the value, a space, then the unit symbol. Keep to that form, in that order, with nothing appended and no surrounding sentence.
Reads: 8.75 bar
